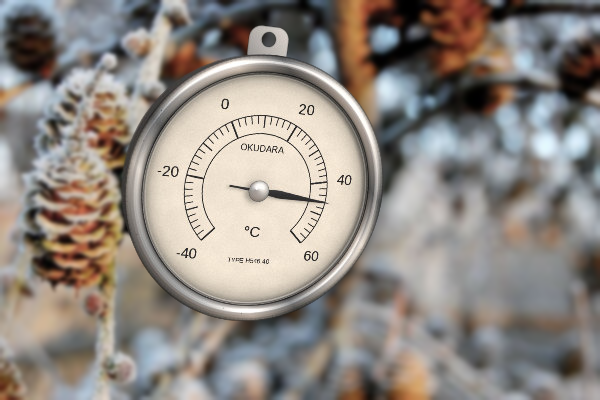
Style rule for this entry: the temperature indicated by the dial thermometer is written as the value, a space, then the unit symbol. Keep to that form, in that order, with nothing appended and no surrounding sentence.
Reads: 46 °C
